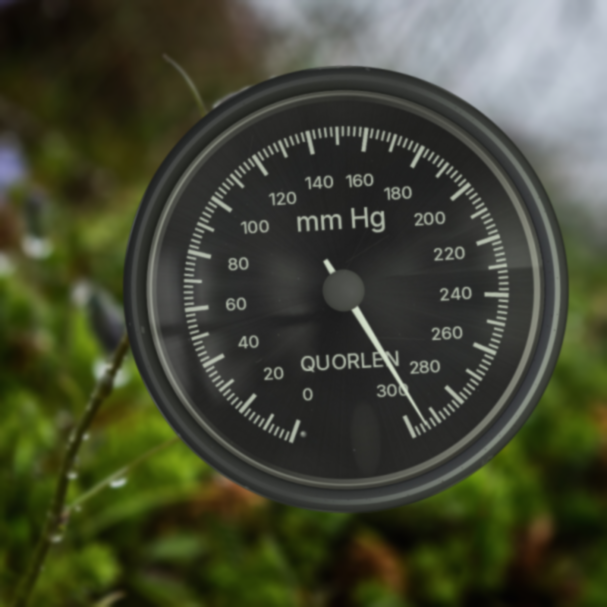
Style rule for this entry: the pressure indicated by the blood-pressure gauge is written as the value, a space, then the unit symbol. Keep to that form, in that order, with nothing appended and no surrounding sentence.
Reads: 294 mmHg
